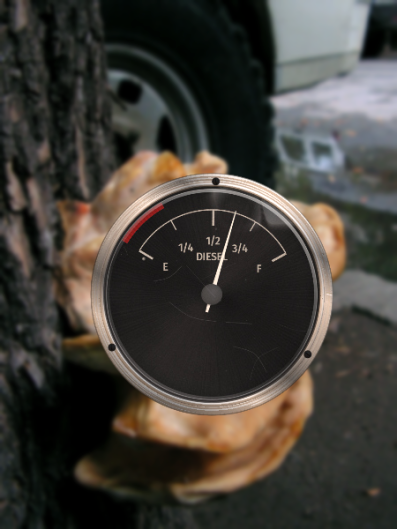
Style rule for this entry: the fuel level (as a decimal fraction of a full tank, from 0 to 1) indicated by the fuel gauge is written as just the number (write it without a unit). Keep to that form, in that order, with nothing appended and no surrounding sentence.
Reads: 0.625
